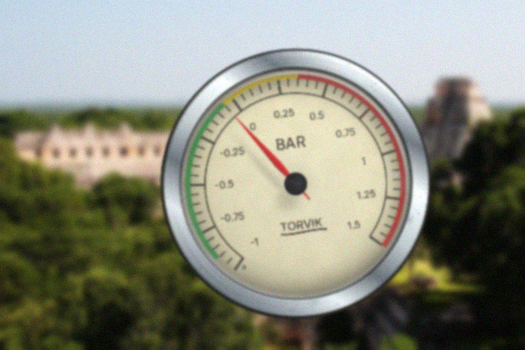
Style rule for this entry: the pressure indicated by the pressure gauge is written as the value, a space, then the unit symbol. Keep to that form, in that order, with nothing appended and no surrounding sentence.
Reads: -0.05 bar
